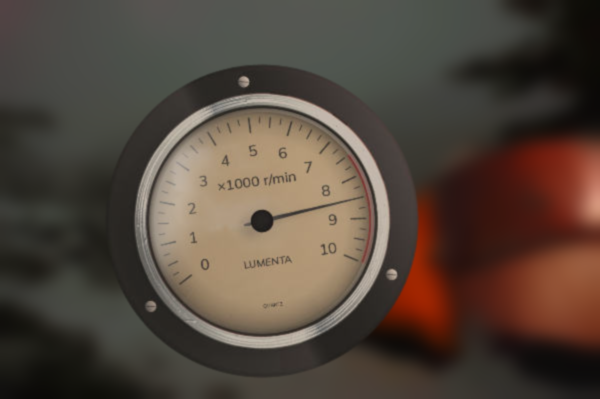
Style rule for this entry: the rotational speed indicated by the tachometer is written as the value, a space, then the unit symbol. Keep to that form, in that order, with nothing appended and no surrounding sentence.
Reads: 8500 rpm
